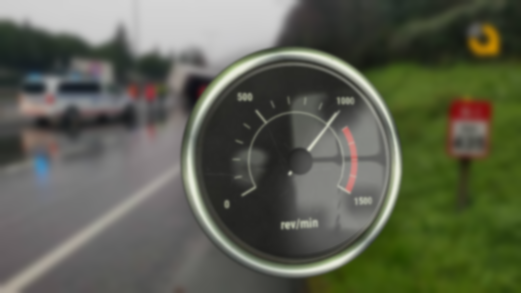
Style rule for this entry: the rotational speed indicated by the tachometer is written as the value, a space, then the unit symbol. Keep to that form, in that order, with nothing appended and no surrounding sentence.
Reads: 1000 rpm
